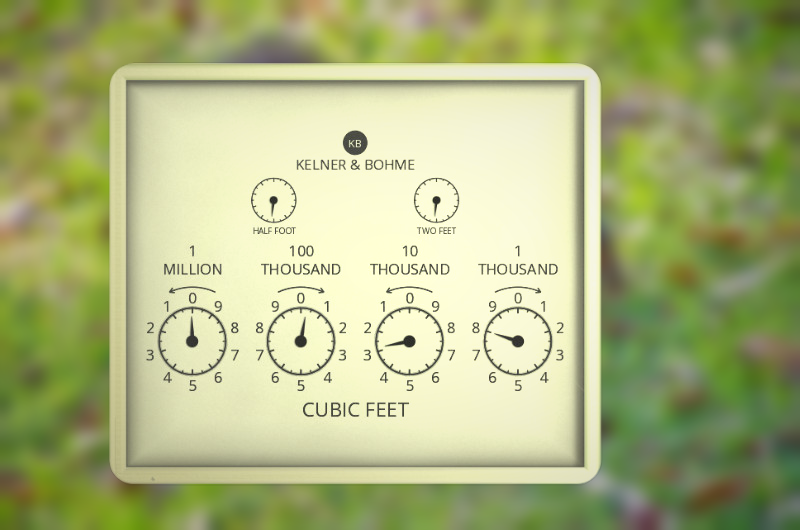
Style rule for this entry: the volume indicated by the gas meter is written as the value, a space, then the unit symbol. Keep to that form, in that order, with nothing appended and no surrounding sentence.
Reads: 2800 ft³
